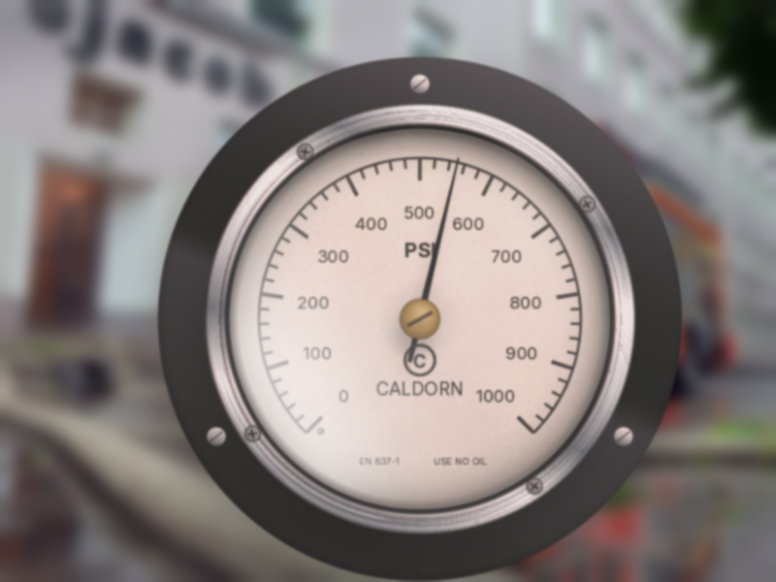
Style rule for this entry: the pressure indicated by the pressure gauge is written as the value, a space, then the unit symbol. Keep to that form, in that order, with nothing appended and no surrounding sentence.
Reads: 550 psi
